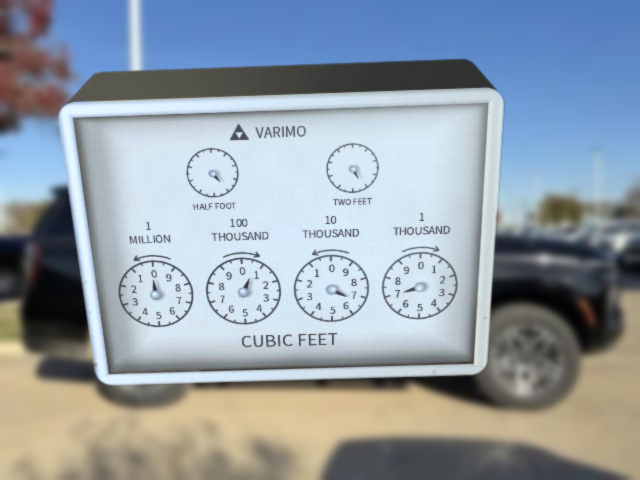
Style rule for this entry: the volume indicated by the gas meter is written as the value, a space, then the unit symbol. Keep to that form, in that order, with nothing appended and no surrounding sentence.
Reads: 6700 ft³
